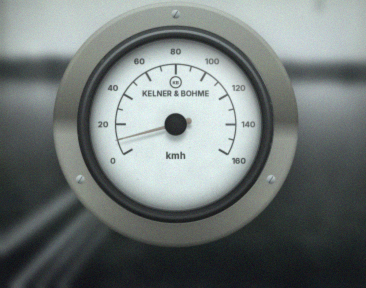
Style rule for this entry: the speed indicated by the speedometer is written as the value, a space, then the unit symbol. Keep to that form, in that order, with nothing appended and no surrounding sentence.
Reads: 10 km/h
